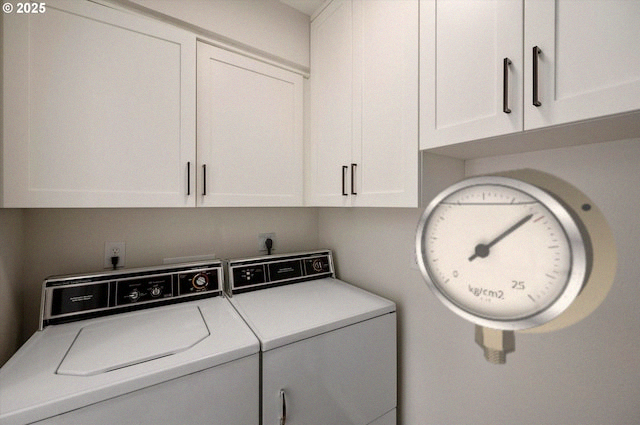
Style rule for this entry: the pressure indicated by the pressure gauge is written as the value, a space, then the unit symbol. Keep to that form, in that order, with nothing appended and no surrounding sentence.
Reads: 17 kg/cm²
